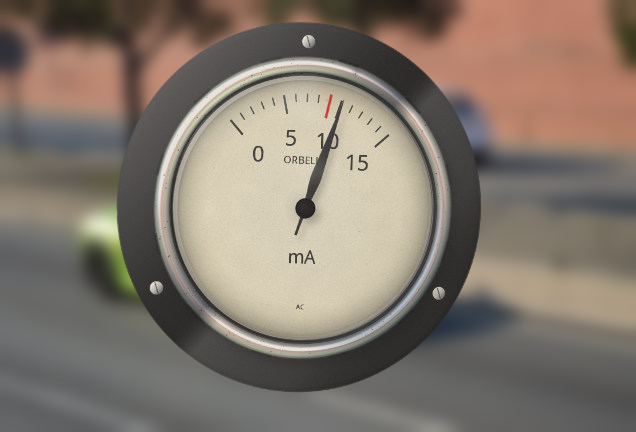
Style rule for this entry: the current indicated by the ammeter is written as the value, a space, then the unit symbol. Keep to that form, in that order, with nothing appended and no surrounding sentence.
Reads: 10 mA
